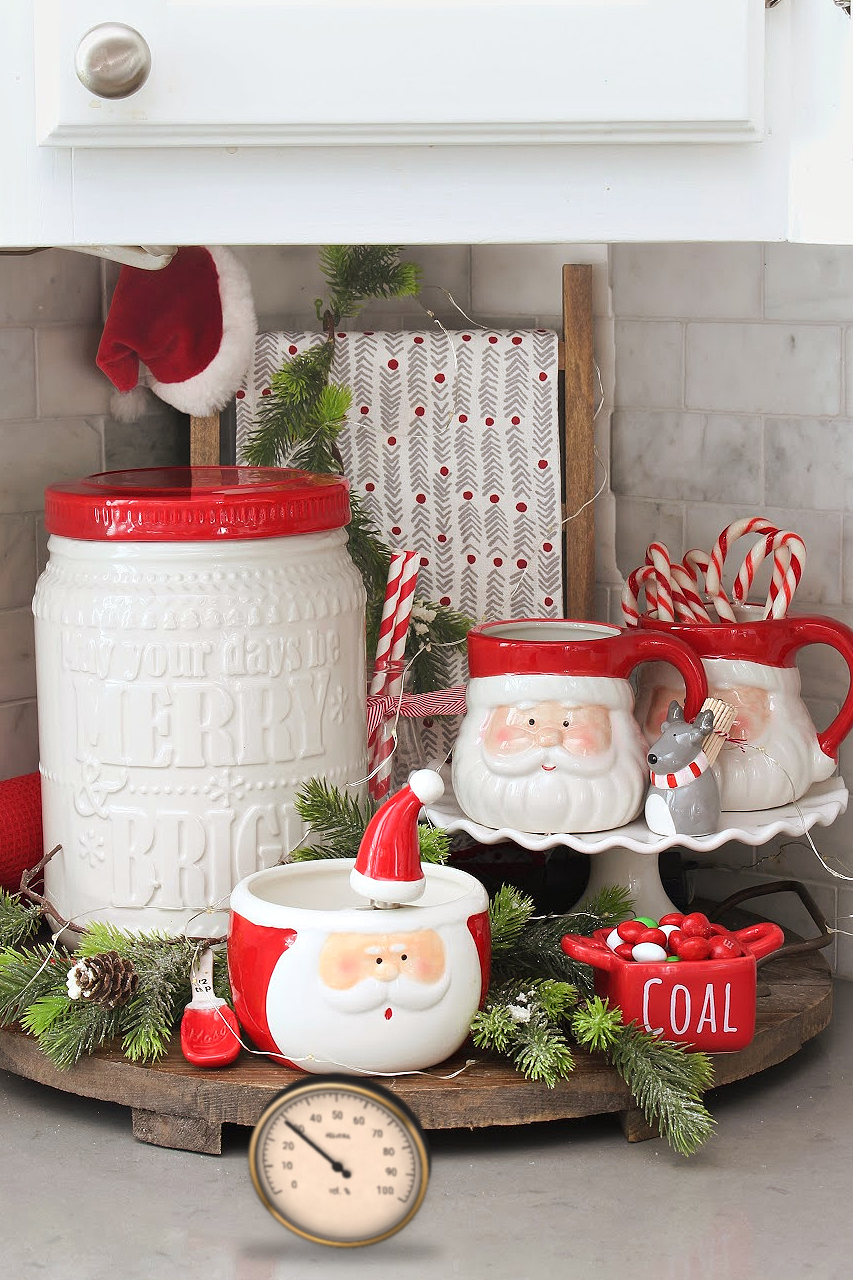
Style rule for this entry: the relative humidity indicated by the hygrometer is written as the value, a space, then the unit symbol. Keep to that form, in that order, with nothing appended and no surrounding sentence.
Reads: 30 %
